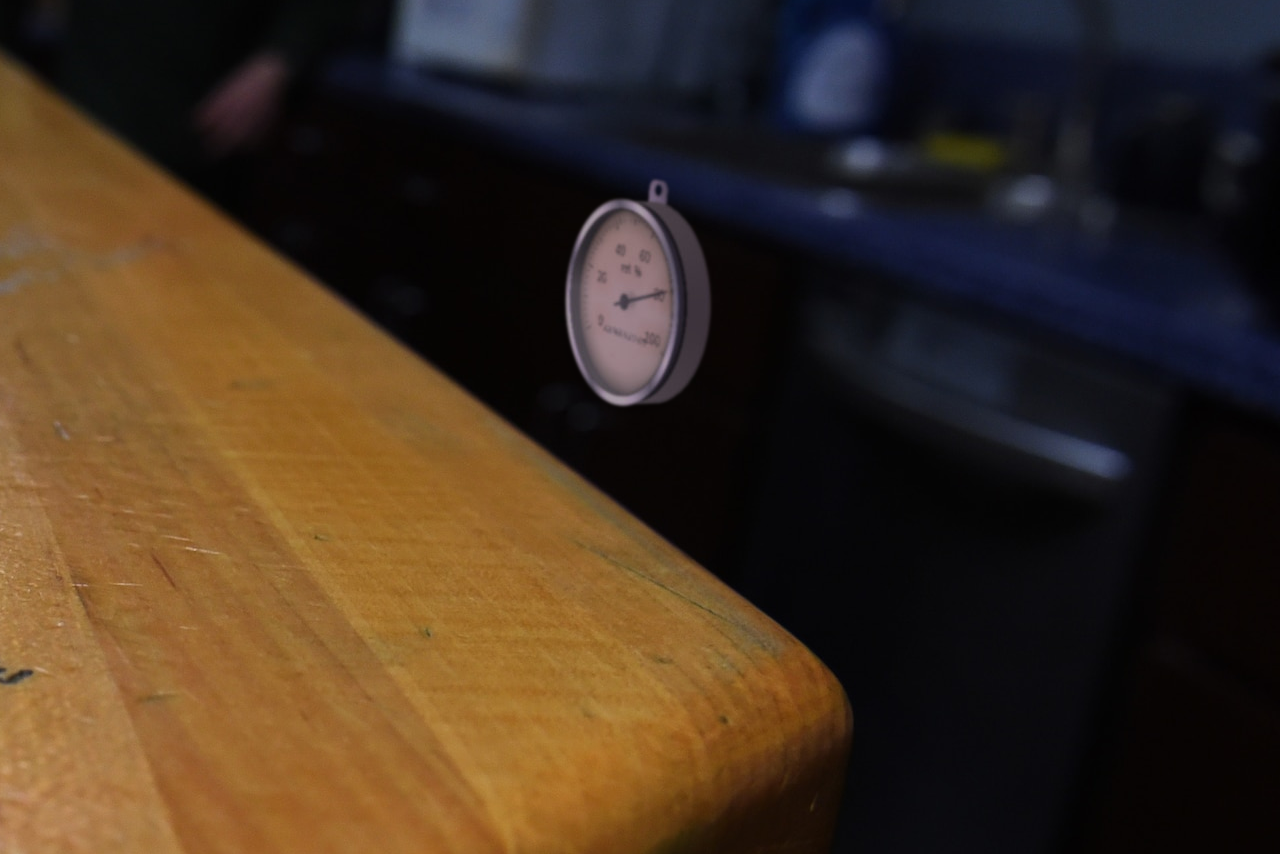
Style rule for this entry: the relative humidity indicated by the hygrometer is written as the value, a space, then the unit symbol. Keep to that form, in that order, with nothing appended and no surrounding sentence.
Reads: 80 %
